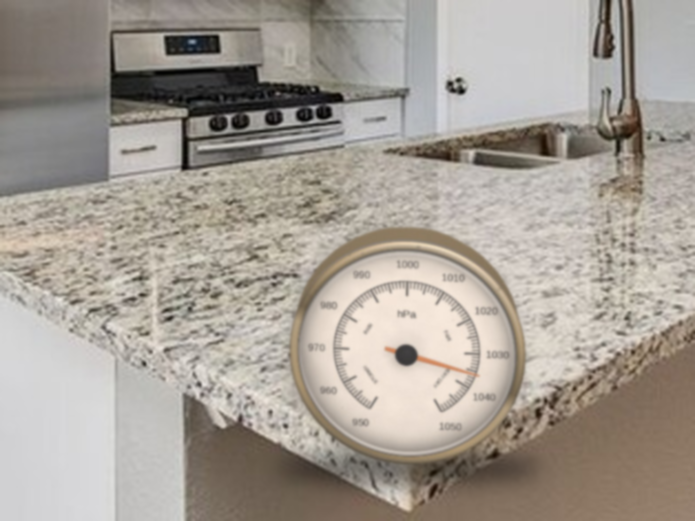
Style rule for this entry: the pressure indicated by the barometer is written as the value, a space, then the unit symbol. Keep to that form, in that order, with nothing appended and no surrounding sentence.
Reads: 1035 hPa
